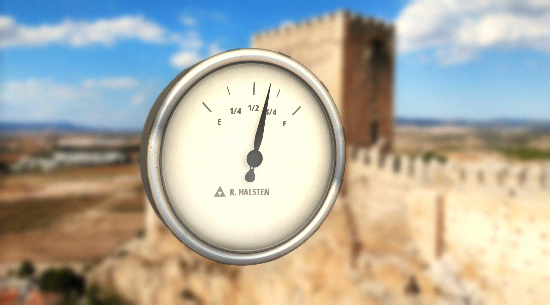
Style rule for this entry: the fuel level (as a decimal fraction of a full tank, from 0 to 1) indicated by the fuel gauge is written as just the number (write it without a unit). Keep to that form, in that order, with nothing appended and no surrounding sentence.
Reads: 0.625
